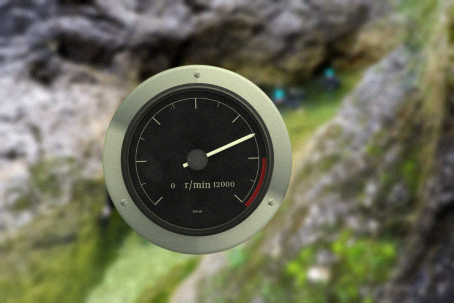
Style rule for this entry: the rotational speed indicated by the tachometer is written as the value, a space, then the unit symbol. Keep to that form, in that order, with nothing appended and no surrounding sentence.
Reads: 9000 rpm
